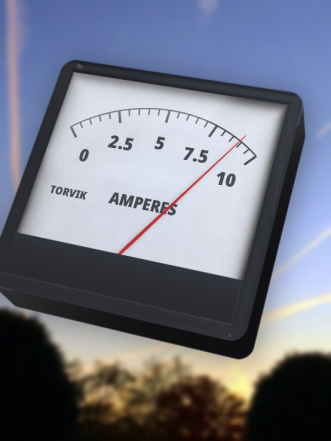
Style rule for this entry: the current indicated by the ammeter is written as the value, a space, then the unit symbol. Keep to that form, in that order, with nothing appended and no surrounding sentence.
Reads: 9 A
